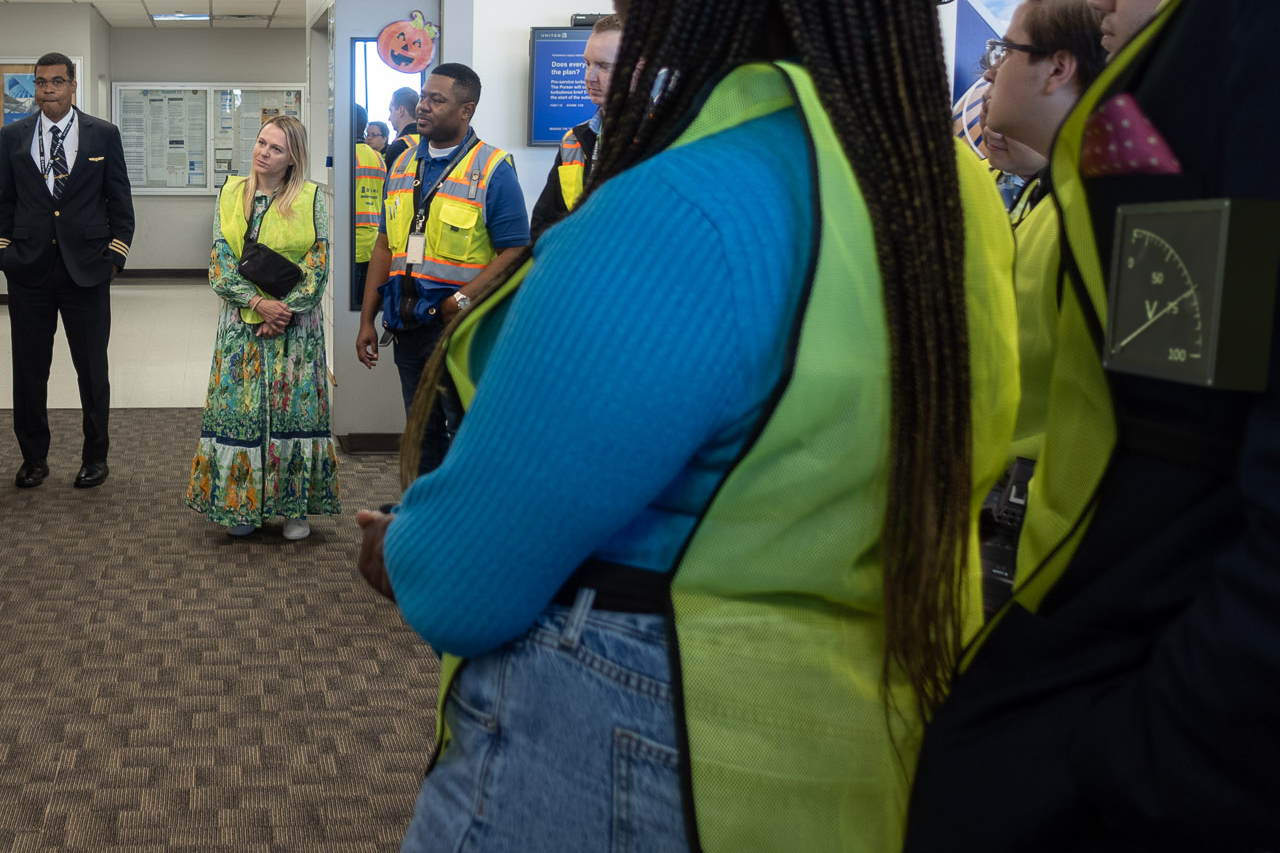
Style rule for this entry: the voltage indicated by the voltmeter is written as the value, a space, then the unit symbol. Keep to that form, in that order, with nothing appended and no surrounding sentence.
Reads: 75 V
